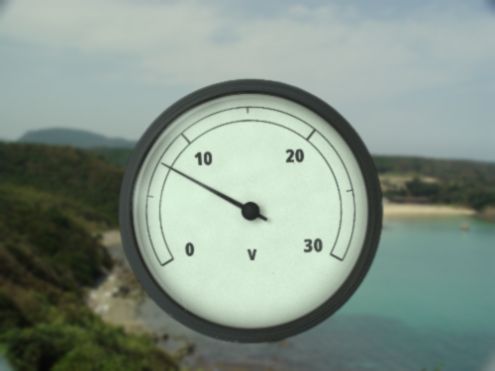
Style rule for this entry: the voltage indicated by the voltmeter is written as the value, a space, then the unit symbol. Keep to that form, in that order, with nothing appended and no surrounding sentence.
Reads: 7.5 V
